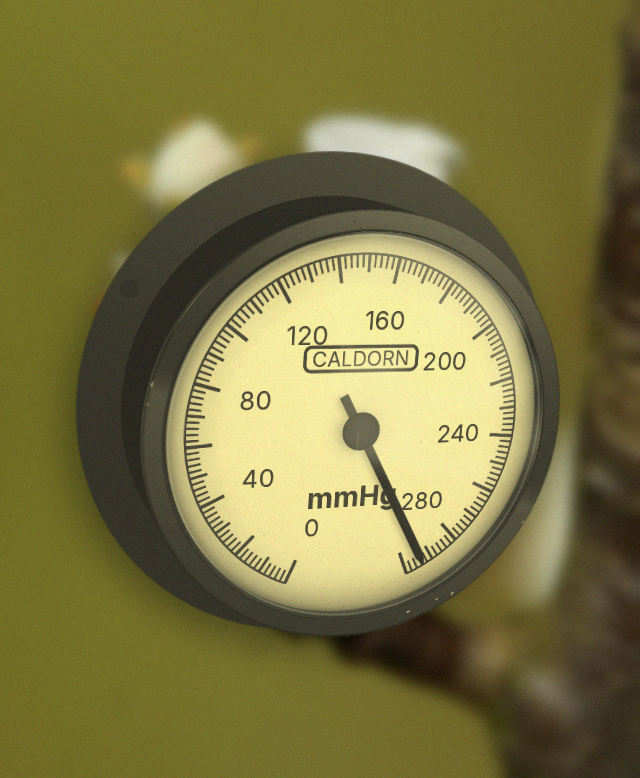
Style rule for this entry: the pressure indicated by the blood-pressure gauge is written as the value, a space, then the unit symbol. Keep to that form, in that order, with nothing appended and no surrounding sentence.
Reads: 294 mmHg
